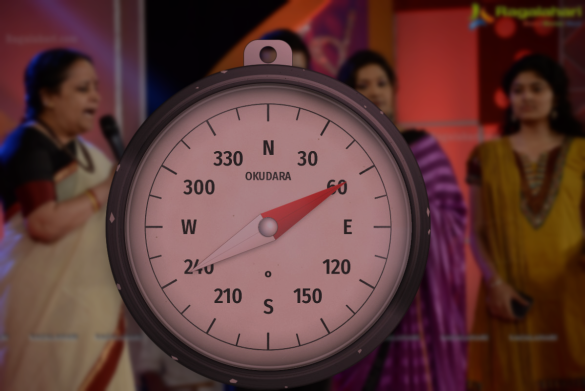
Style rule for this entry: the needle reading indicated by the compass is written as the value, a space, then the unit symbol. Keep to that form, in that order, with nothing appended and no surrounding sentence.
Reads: 60 °
